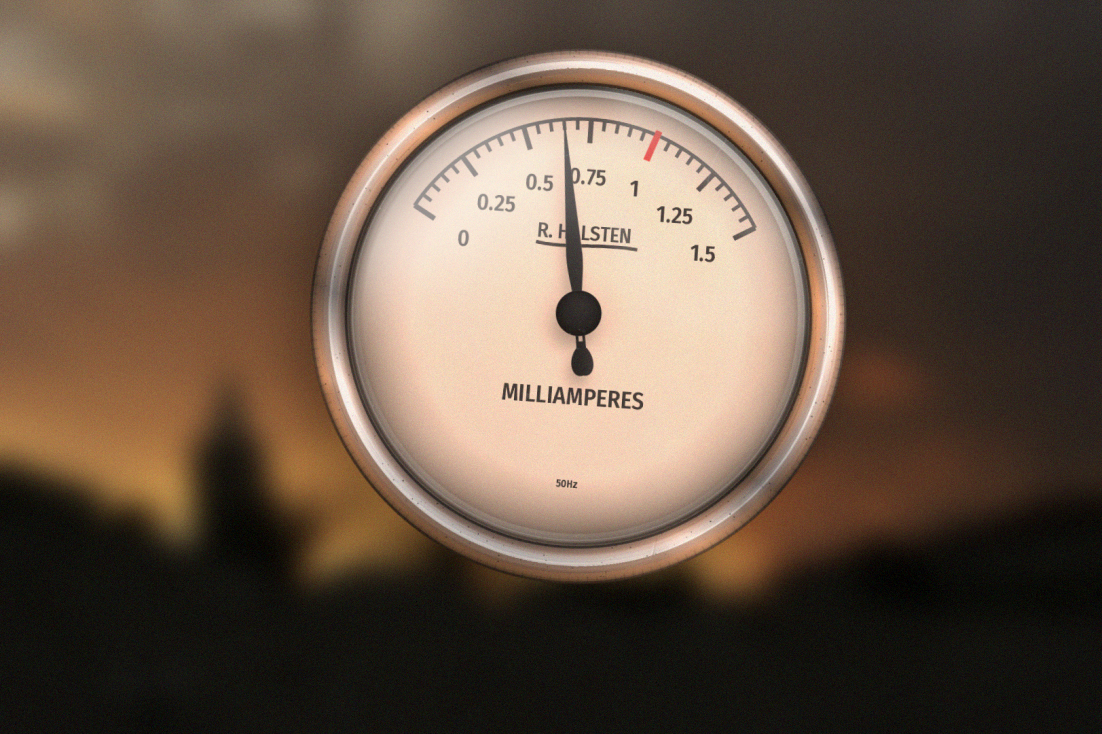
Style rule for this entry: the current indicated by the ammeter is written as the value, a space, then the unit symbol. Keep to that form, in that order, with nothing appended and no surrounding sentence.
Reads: 0.65 mA
